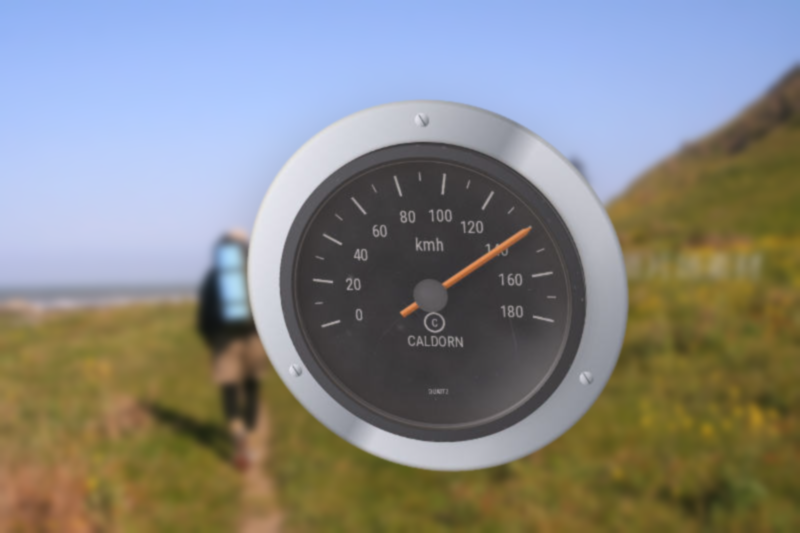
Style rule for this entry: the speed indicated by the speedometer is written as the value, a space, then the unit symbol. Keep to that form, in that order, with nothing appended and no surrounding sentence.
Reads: 140 km/h
